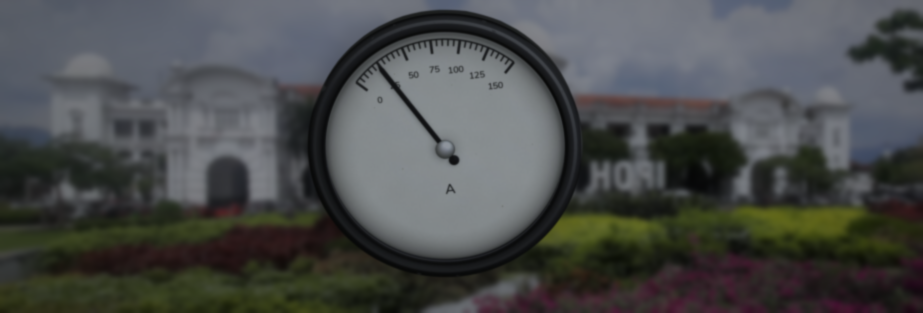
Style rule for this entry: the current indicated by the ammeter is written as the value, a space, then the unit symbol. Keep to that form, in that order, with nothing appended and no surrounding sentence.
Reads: 25 A
